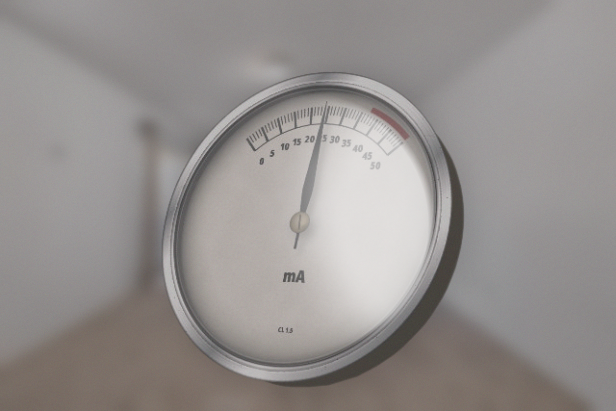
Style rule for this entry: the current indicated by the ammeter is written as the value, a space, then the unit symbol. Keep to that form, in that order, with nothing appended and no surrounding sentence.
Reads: 25 mA
